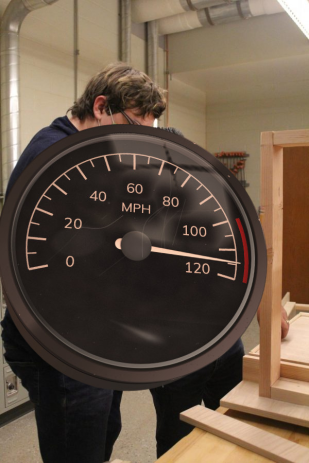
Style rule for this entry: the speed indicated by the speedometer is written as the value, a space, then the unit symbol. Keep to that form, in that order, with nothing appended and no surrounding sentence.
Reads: 115 mph
